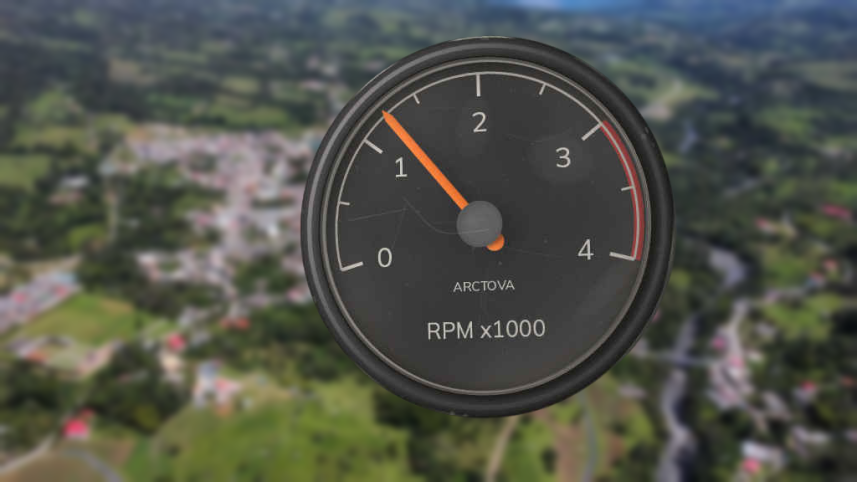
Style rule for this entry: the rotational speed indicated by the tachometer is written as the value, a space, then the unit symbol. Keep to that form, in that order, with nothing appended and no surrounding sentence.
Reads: 1250 rpm
